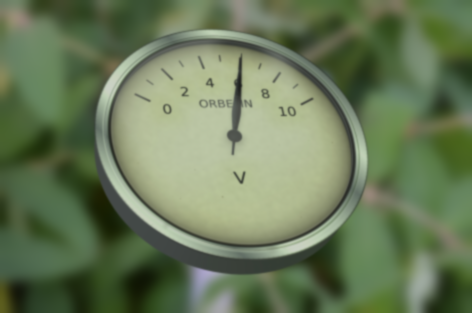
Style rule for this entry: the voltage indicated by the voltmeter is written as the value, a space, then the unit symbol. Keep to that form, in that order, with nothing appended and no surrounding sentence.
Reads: 6 V
